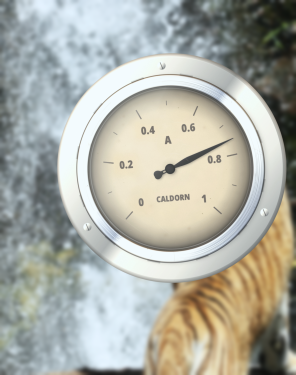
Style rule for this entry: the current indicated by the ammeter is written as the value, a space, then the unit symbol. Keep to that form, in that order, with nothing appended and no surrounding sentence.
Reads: 0.75 A
